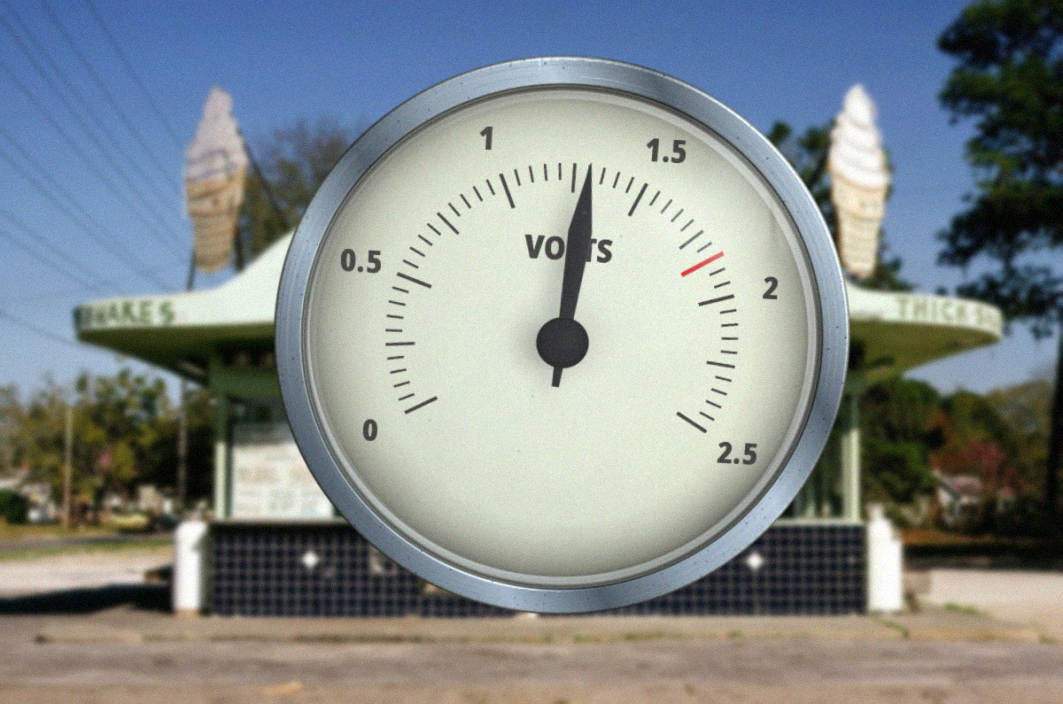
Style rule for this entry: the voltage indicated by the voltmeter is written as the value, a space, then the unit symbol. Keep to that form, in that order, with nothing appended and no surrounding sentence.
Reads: 1.3 V
